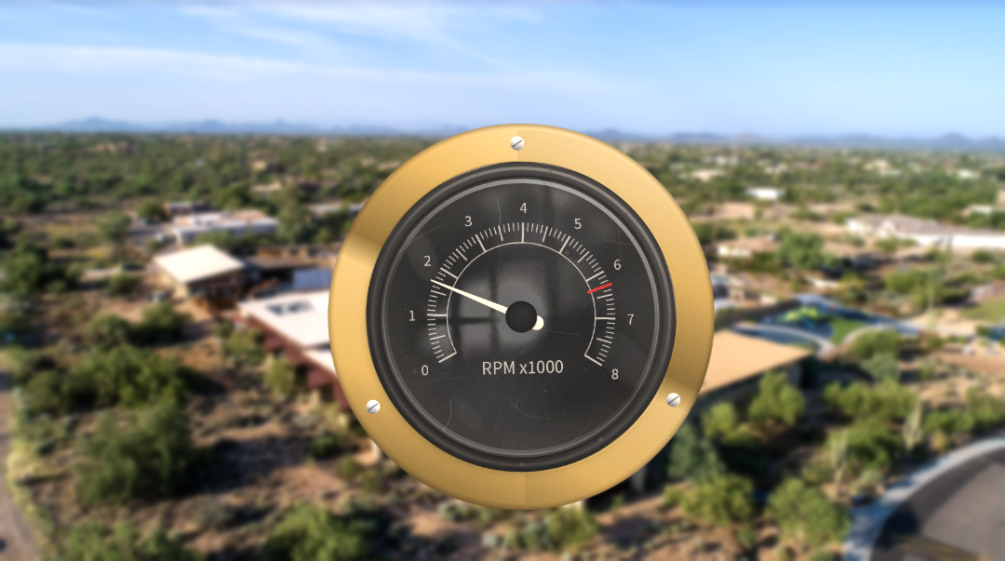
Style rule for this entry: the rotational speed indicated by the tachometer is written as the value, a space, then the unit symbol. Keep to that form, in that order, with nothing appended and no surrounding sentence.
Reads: 1700 rpm
